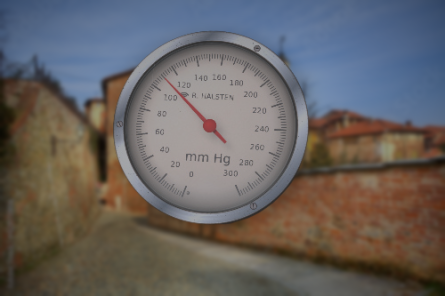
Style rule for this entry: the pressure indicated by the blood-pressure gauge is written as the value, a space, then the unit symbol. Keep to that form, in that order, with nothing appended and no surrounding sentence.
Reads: 110 mmHg
